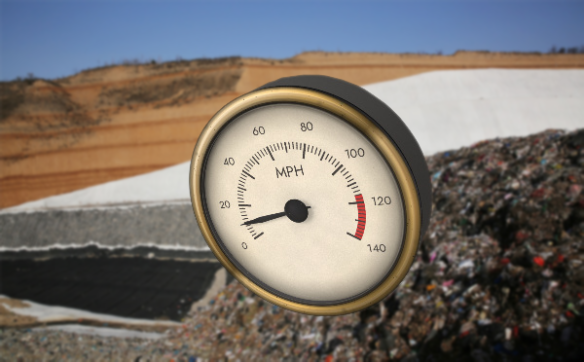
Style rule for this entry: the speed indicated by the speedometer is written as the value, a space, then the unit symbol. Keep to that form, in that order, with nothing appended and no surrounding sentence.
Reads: 10 mph
